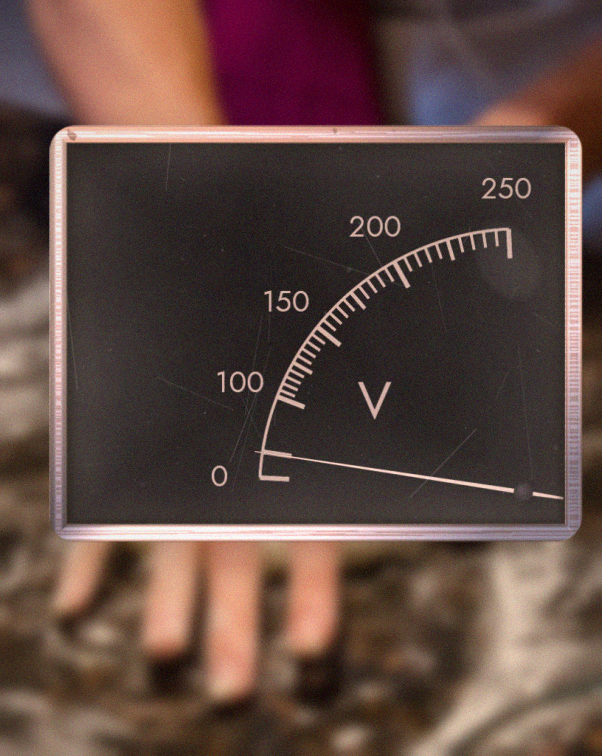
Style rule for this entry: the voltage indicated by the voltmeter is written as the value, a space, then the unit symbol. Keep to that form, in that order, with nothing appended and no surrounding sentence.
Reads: 50 V
